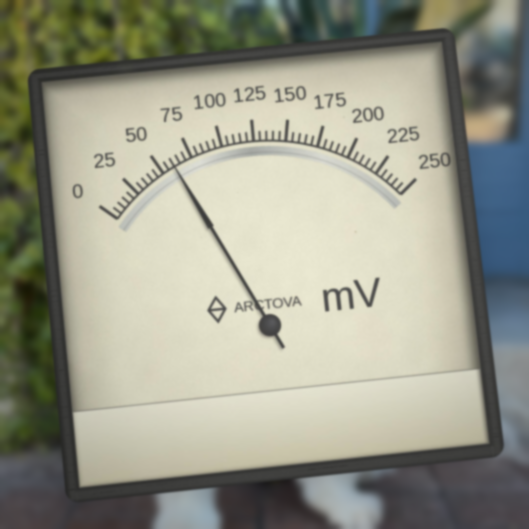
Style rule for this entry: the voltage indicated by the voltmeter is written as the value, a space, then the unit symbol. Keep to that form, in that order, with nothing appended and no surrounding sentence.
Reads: 60 mV
